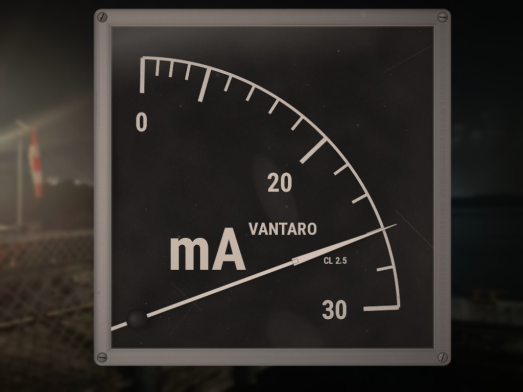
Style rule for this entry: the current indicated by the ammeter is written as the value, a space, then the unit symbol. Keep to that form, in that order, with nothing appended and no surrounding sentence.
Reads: 26 mA
